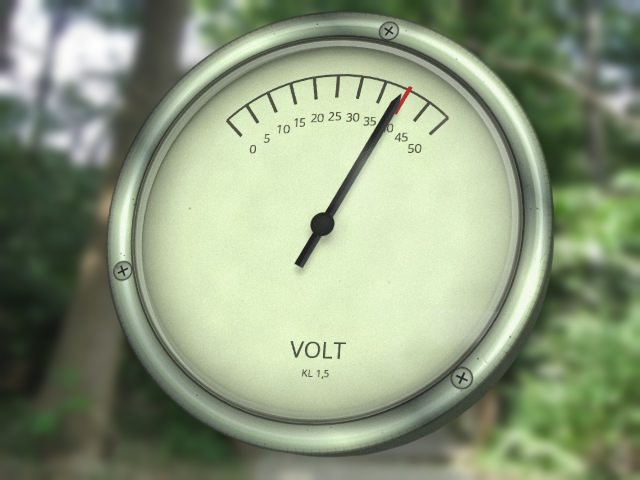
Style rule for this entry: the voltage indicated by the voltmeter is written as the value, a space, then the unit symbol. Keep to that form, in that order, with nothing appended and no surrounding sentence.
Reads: 40 V
